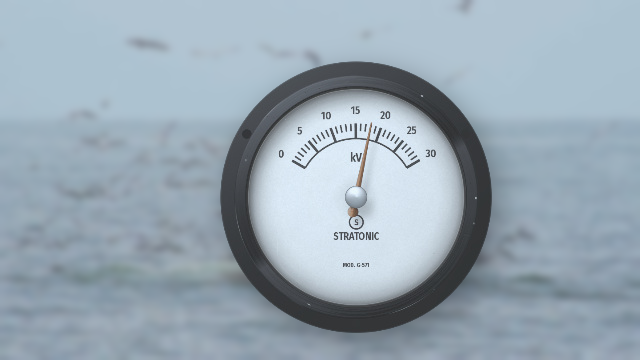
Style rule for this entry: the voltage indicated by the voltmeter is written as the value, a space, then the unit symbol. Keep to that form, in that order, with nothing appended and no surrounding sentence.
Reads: 18 kV
